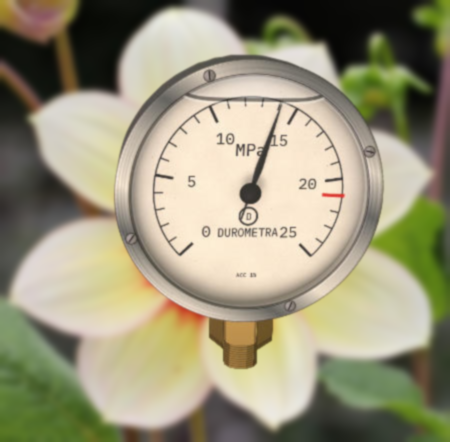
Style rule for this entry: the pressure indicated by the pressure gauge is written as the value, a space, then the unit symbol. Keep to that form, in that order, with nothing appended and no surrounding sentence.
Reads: 14 MPa
